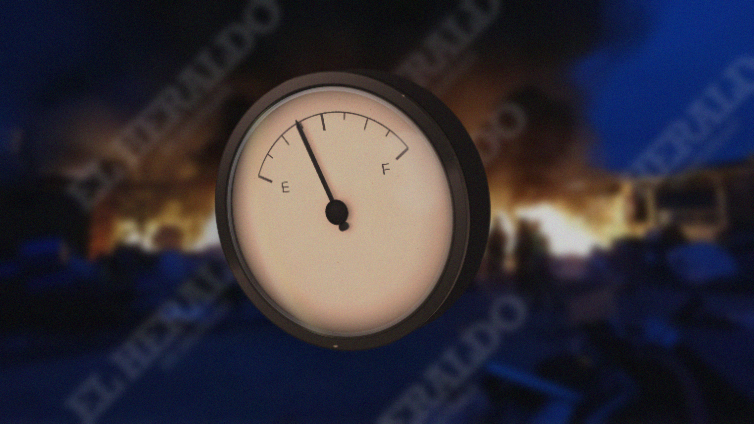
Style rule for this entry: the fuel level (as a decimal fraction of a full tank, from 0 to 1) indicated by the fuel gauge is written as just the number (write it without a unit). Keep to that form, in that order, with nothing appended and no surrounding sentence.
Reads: 0.375
